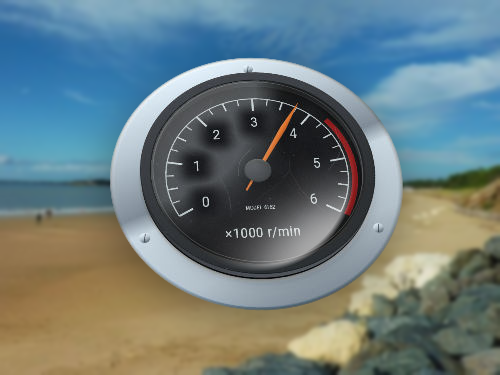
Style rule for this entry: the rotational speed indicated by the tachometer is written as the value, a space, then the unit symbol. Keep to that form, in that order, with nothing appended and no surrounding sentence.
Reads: 3750 rpm
